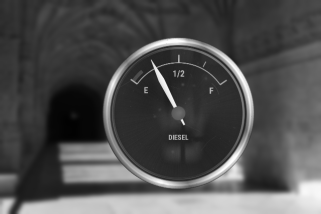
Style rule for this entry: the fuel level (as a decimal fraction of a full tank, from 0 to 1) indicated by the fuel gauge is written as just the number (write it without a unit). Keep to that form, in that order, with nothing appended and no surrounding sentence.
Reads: 0.25
